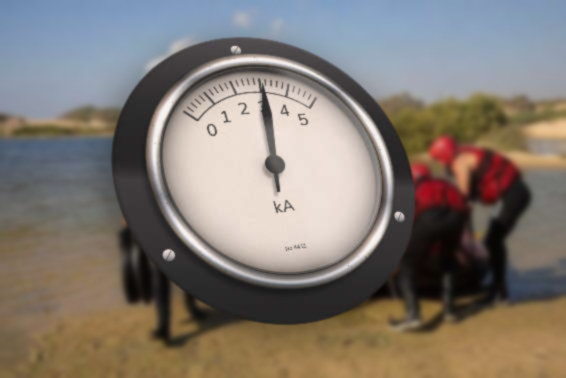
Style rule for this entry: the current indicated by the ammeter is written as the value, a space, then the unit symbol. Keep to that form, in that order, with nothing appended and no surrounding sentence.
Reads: 3 kA
